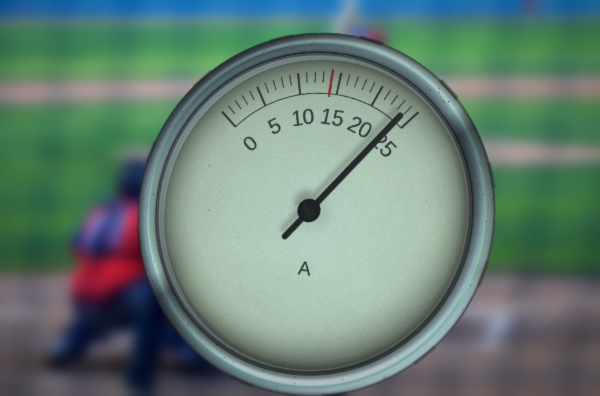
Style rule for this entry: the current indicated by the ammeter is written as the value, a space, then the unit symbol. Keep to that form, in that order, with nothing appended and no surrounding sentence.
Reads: 24 A
